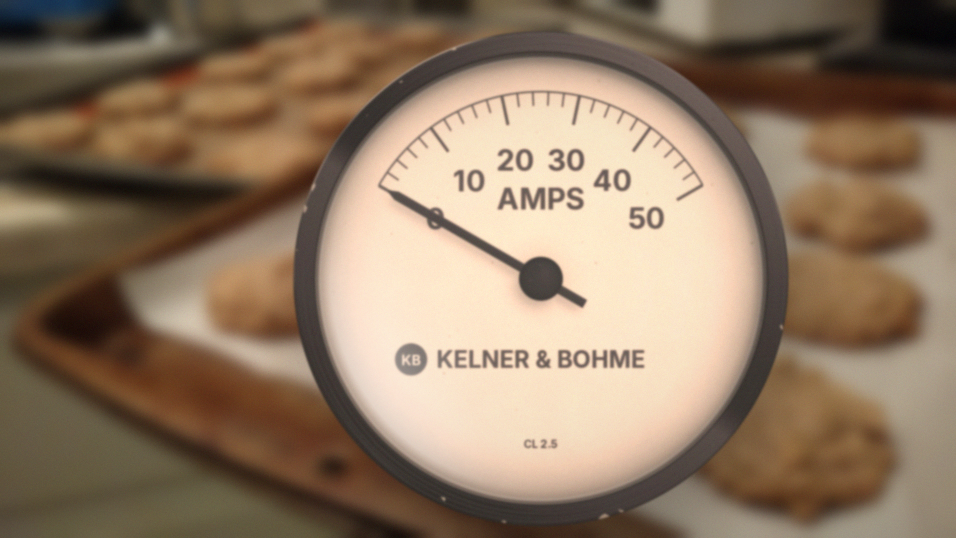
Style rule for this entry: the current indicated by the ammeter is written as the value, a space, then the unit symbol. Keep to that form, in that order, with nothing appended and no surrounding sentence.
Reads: 0 A
